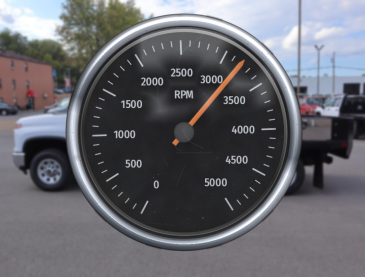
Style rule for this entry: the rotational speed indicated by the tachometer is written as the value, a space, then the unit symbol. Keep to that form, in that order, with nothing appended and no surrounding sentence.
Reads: 3200 rpm
